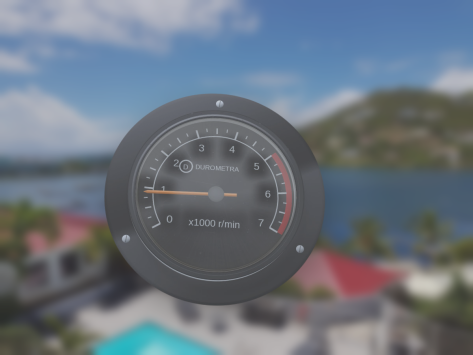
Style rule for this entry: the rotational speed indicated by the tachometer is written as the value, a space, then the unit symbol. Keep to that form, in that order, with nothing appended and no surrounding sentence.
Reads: 875 rpm
